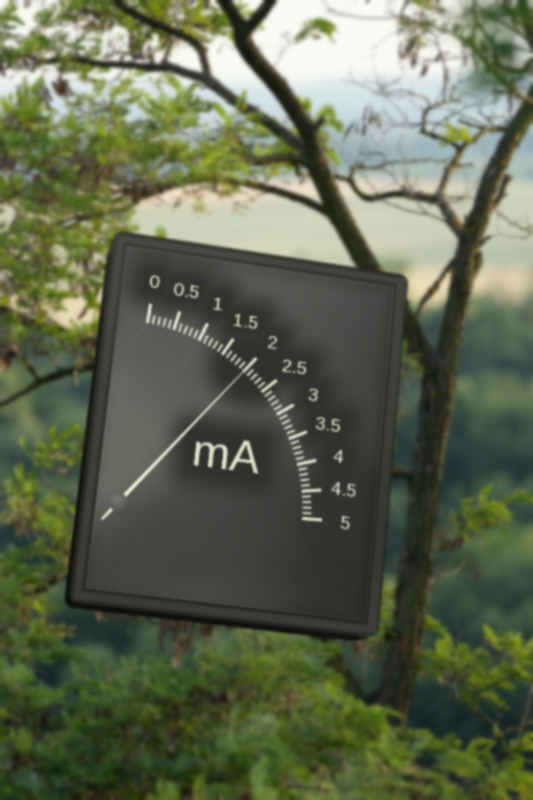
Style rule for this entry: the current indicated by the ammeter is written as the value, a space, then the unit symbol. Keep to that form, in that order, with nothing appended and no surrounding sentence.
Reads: 2 mA
